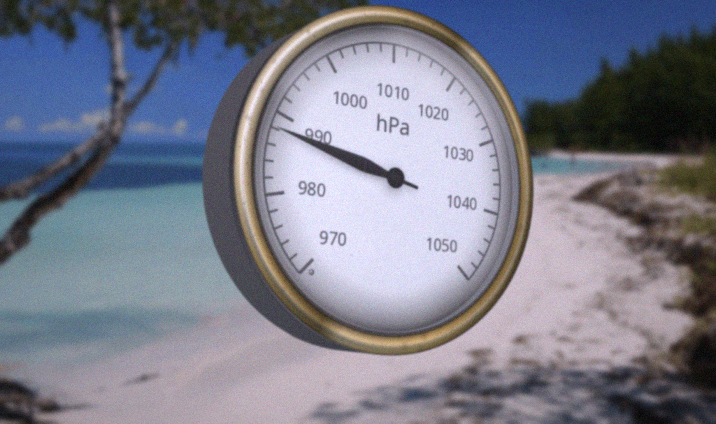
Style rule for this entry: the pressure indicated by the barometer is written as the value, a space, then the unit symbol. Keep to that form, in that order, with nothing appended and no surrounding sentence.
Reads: 988 hPa
